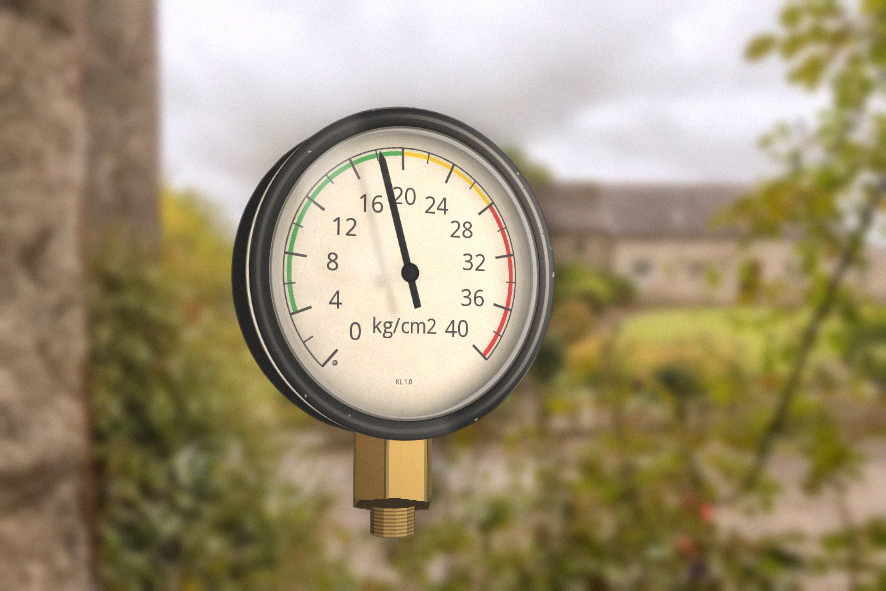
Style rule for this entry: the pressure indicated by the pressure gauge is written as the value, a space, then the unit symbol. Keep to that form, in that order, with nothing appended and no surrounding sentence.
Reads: 18 kg/cm²
